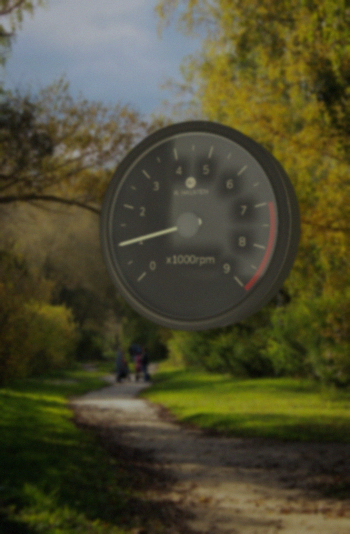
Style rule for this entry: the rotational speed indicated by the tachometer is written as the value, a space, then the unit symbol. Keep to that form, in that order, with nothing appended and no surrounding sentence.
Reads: 1000 rpm
